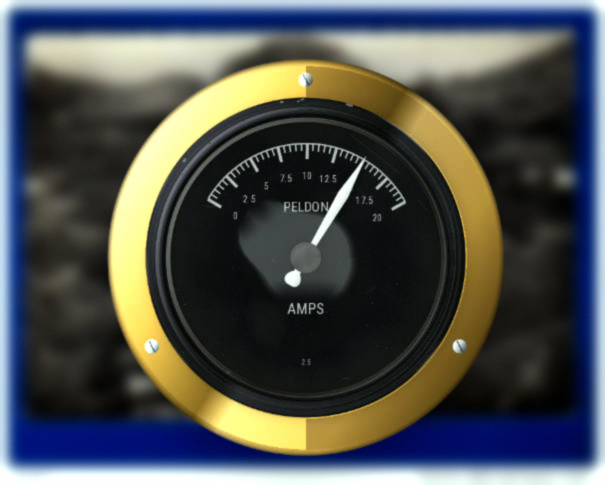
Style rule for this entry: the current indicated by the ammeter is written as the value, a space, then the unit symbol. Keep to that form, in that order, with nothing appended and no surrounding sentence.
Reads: 15 A
